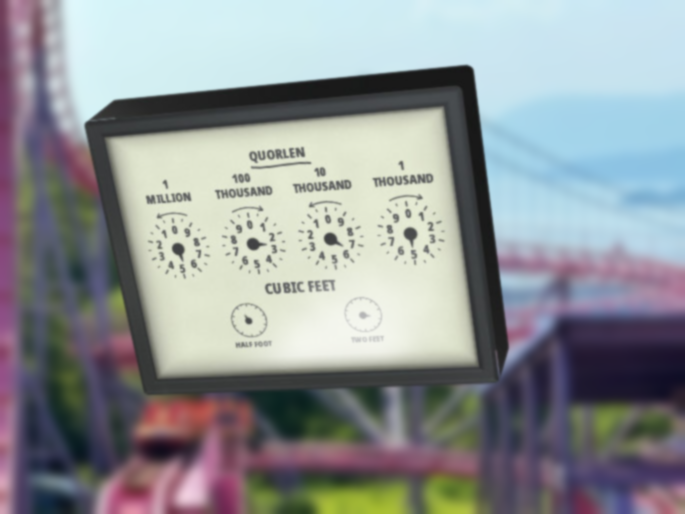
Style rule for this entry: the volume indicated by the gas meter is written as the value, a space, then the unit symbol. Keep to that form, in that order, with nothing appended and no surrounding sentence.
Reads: 526500 ft³
